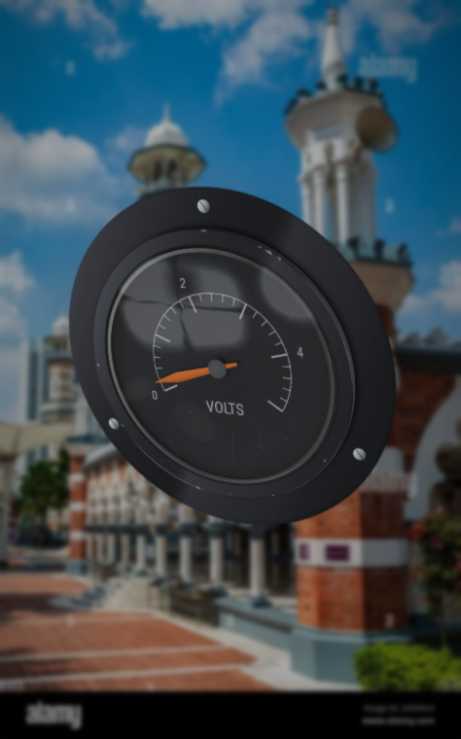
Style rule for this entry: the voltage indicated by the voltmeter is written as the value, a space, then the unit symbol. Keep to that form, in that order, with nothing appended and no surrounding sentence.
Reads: 0.2 V
